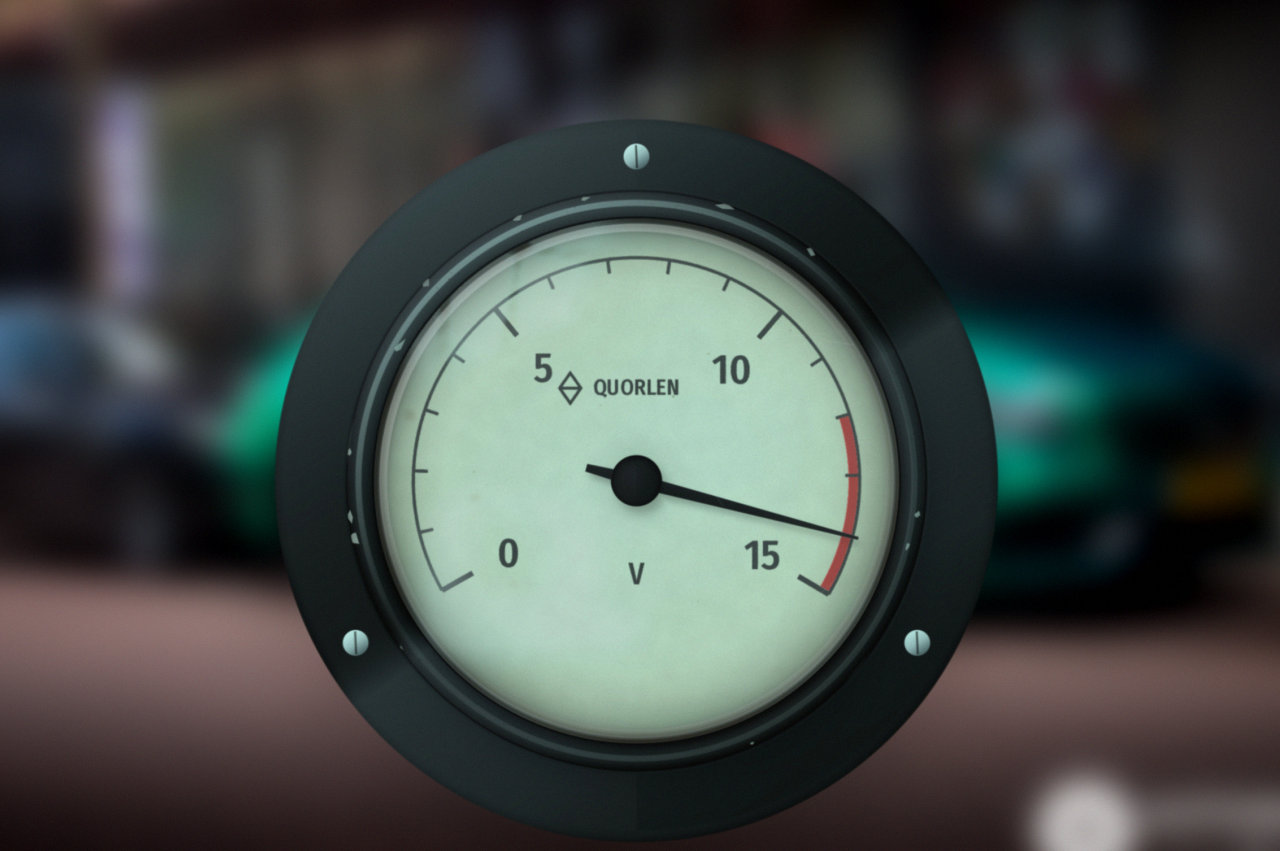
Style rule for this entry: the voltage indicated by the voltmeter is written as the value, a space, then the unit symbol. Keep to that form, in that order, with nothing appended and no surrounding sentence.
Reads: 14 V
